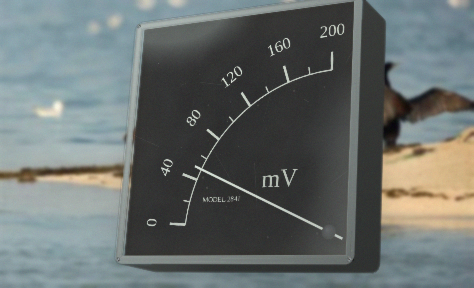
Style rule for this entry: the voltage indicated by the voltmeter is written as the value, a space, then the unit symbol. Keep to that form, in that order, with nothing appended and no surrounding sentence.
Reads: 50 mV
